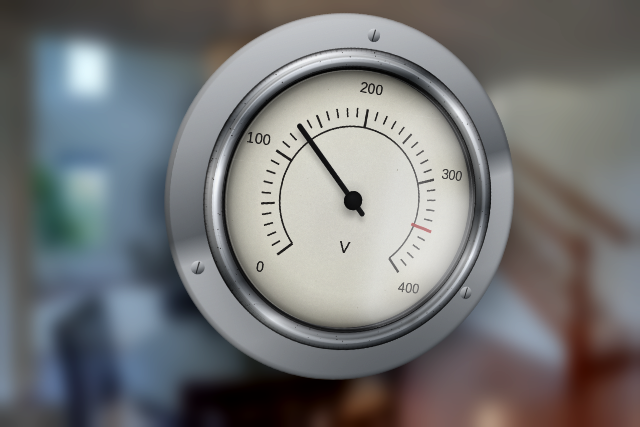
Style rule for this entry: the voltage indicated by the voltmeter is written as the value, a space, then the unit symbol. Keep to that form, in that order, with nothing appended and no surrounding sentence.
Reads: 130 V
